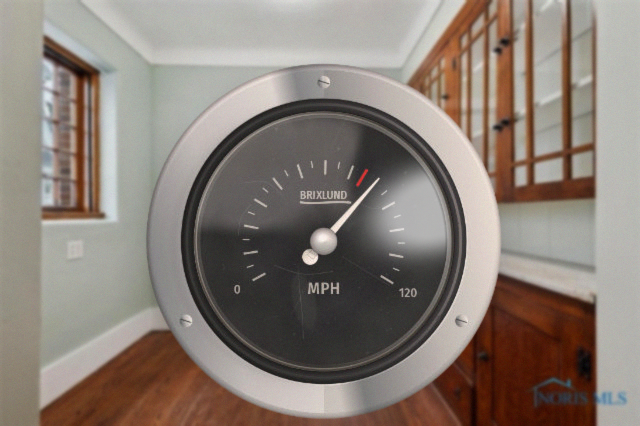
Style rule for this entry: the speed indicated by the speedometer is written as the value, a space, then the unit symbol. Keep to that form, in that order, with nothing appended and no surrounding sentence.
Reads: 80 mph
